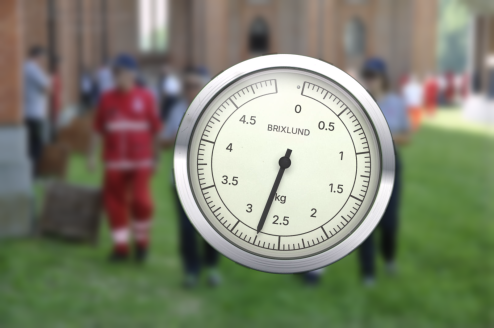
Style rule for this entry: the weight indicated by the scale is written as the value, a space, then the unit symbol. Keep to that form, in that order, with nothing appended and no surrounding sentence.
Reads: 2.75 kg
